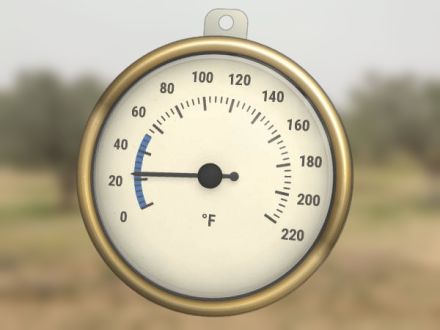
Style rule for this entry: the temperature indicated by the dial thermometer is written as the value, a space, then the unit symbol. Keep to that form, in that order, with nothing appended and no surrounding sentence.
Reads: 24 °F
